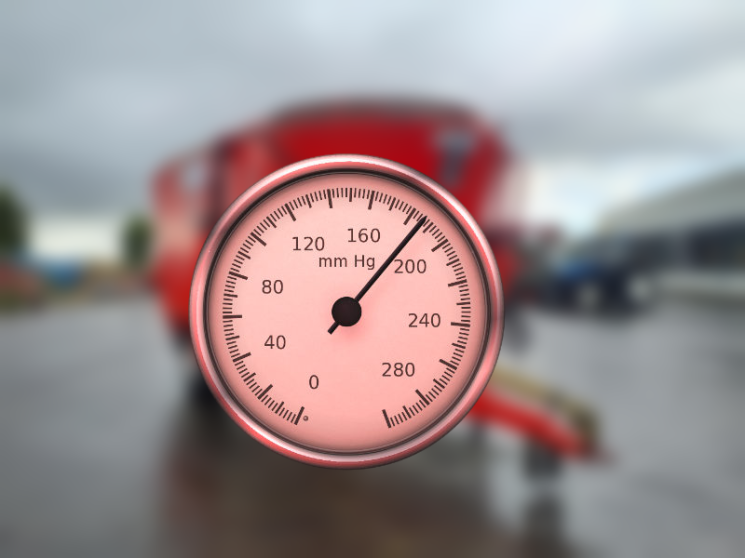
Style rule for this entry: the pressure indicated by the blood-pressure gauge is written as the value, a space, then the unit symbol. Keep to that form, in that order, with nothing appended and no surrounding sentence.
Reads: 186 mmHg
